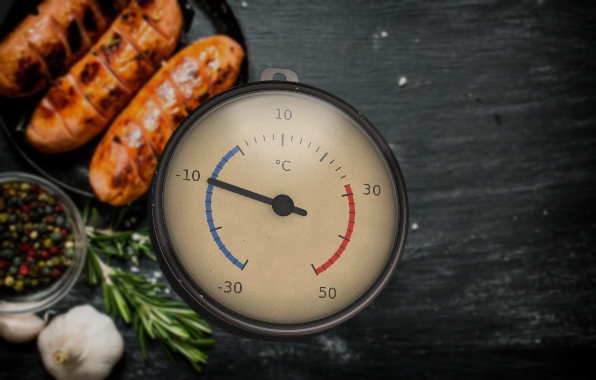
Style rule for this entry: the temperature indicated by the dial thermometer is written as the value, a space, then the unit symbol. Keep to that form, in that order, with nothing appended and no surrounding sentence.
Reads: -10 °C
